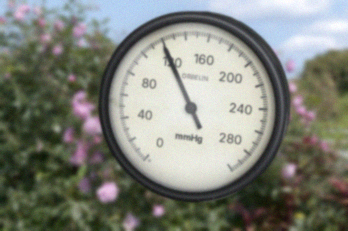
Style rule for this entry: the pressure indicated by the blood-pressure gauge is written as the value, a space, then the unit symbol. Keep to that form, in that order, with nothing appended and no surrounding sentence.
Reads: 120 mmHg
